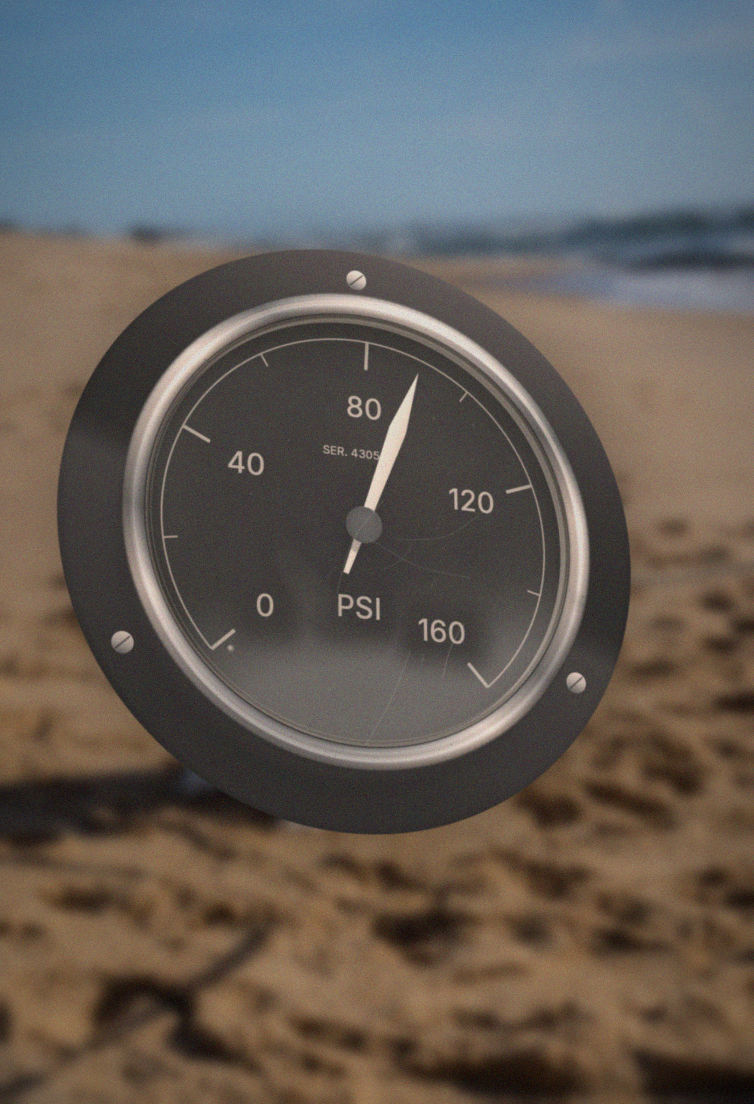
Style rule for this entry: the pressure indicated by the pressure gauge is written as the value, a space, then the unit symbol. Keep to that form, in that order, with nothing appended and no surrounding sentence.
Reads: 90 psi
